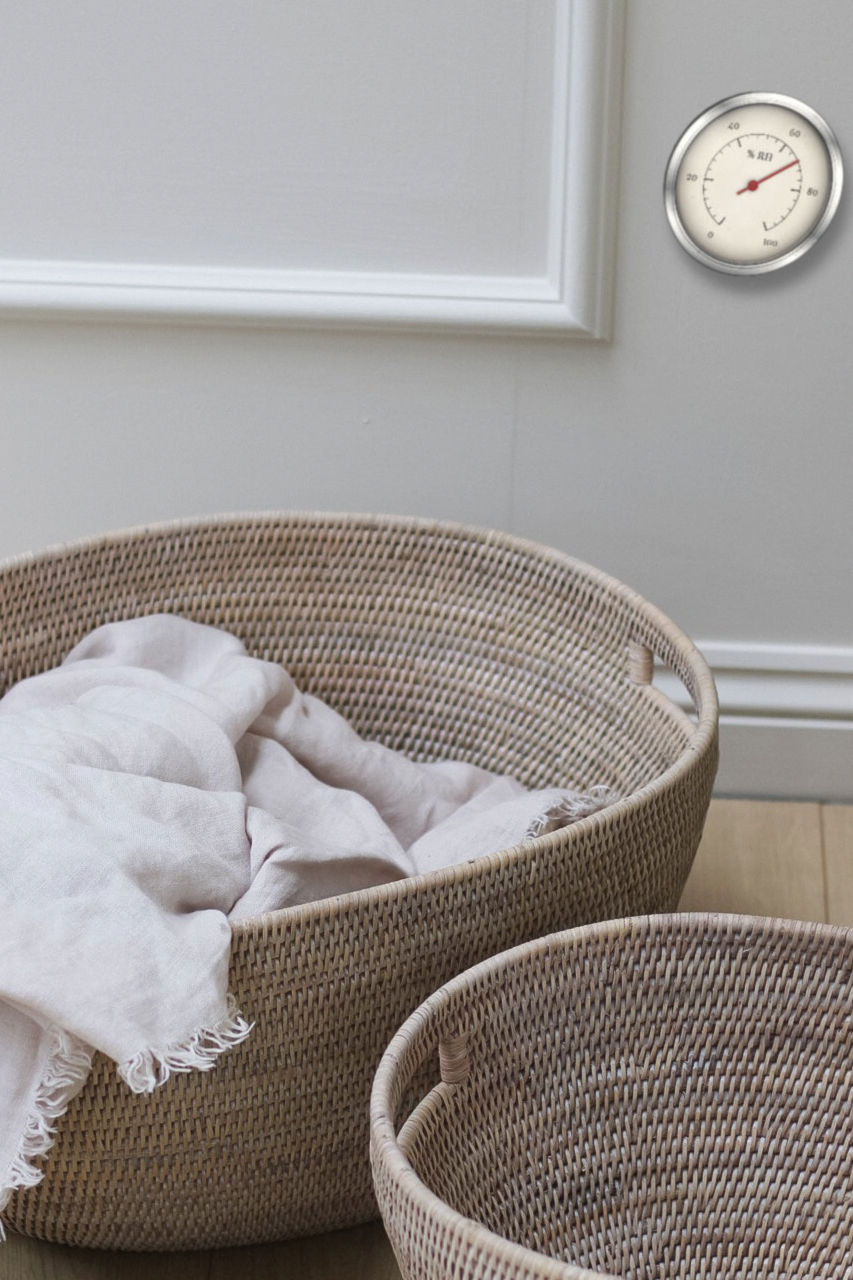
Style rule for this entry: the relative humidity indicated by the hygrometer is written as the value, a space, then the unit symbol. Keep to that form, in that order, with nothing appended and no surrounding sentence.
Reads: 68 %
